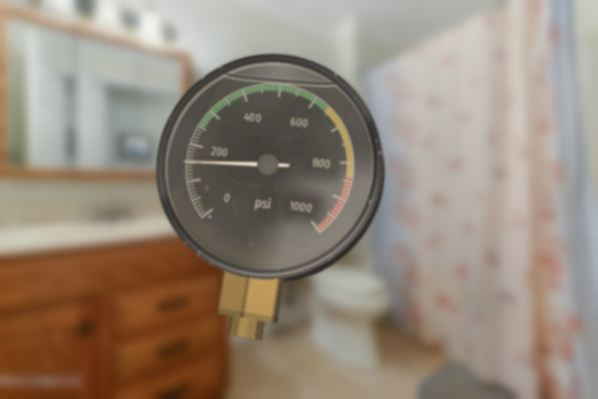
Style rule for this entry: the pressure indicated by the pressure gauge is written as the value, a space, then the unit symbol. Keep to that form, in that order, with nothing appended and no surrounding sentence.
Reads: 150 psi
